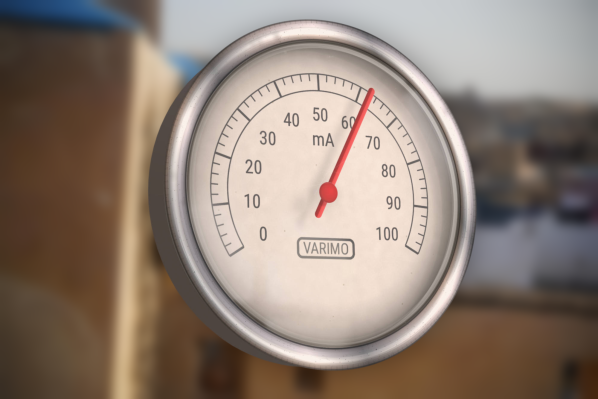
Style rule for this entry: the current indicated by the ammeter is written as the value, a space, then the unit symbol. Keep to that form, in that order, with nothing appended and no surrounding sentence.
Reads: 62 mA
